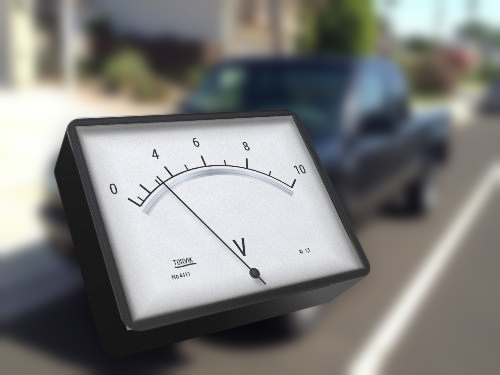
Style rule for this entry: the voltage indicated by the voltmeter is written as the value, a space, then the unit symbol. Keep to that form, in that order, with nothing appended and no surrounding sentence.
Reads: 3 V
